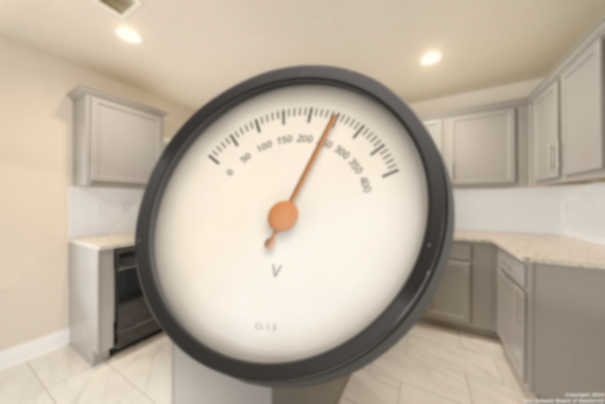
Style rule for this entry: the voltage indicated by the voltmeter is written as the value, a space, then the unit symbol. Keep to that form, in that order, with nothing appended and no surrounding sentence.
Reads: 250 V
